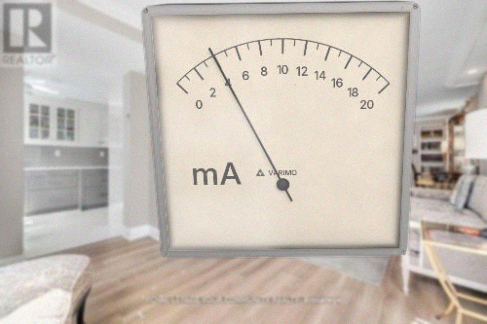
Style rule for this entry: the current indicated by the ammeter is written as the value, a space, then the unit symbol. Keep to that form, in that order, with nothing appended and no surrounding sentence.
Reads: 4 mA
